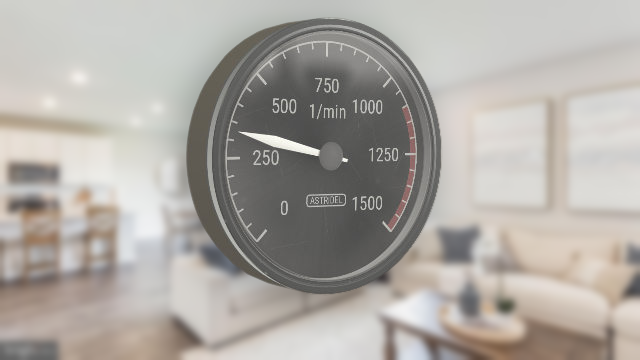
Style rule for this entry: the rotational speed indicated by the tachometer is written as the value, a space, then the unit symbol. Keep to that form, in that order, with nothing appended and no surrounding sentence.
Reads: 325 rpm
